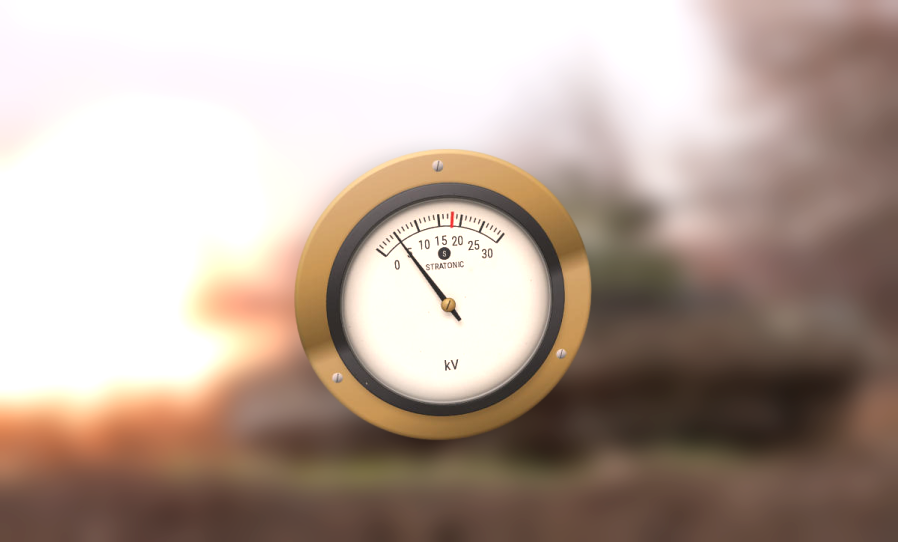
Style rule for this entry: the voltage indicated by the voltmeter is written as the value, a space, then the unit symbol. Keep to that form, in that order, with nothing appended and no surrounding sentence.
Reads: 5 kV
